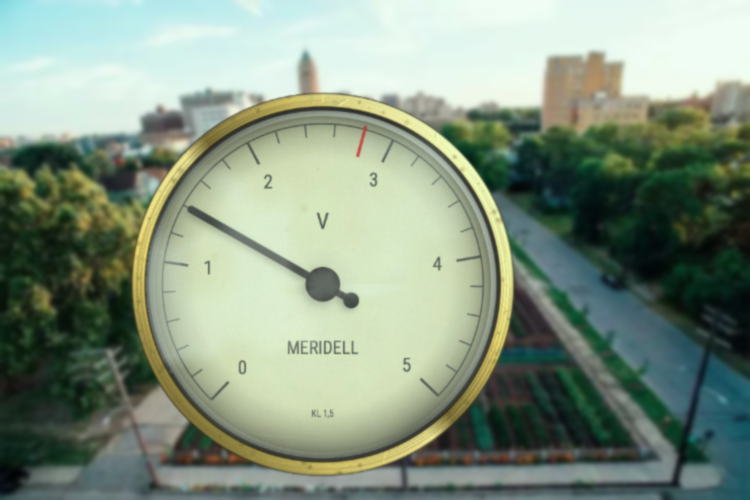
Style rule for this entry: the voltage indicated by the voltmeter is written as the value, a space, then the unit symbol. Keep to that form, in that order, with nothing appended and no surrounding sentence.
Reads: 1.4 V
